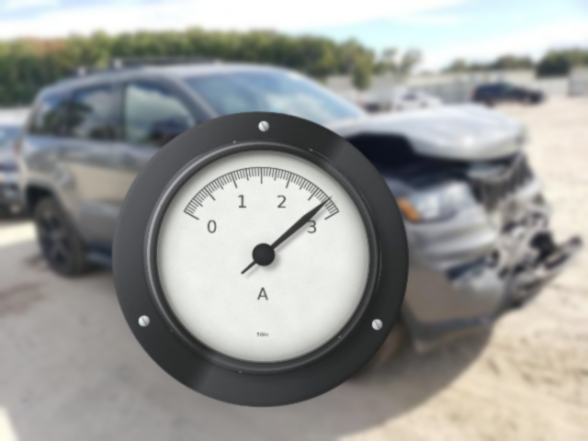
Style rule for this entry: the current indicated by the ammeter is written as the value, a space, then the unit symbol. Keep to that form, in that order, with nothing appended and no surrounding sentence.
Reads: 2.75 A
